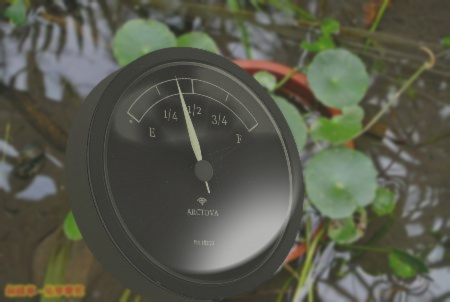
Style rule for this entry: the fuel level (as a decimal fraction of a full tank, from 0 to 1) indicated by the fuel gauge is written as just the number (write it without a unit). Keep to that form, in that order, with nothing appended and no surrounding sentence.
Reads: 0.375
